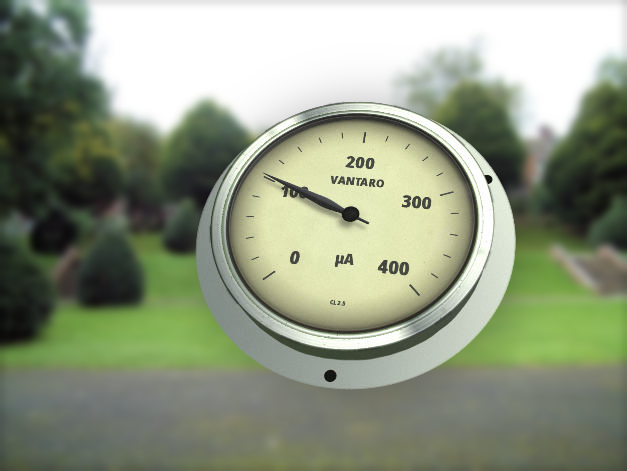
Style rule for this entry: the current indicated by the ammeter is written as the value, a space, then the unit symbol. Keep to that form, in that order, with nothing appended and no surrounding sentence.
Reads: 100 µA
